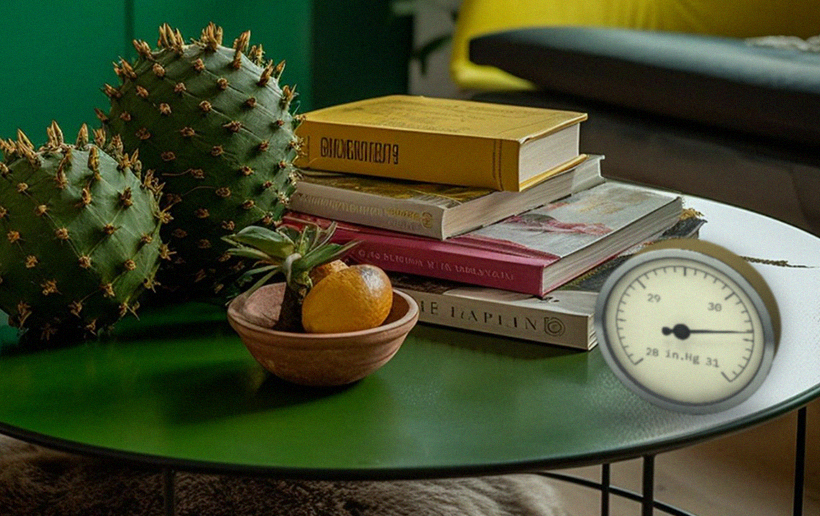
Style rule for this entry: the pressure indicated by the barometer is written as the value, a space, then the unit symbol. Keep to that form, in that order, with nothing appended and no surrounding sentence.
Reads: 30.4 inHg
